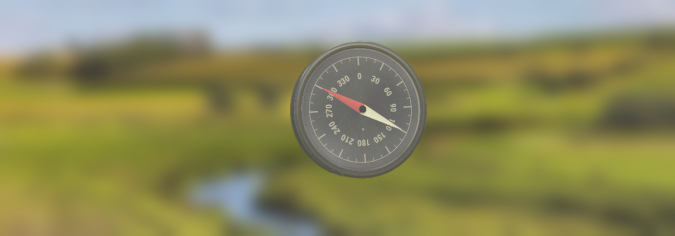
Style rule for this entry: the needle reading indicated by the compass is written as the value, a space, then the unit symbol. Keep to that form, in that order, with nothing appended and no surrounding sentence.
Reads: 300 °
